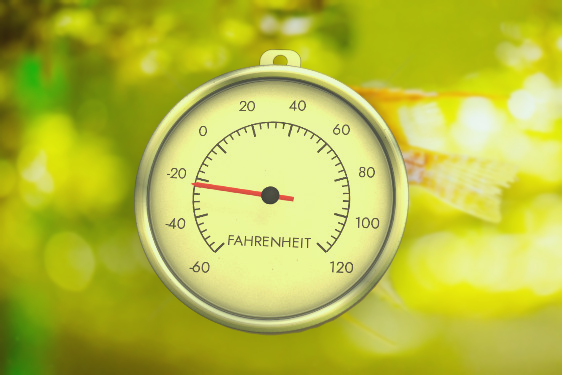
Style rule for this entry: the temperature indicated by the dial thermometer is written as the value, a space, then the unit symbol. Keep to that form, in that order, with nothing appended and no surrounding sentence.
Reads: -24 °F
